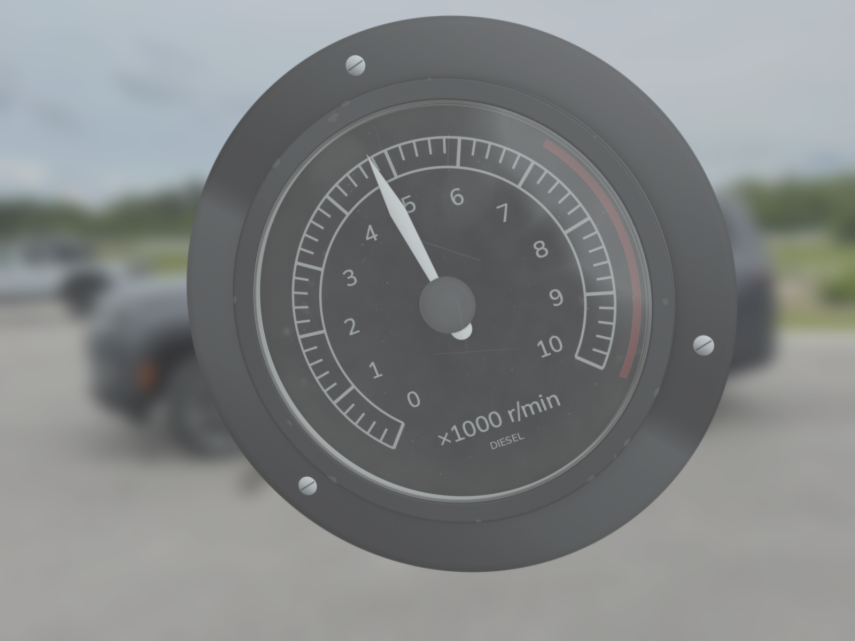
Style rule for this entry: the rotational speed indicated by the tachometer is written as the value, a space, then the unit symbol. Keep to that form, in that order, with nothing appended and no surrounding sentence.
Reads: 4800 rpm
